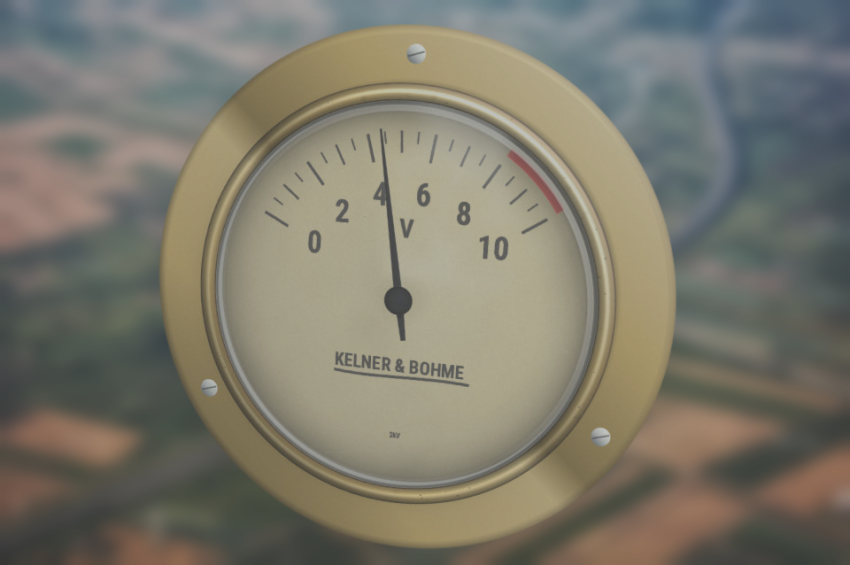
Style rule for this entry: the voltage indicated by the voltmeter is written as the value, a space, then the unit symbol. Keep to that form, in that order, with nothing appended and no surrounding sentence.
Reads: 4.5 V
